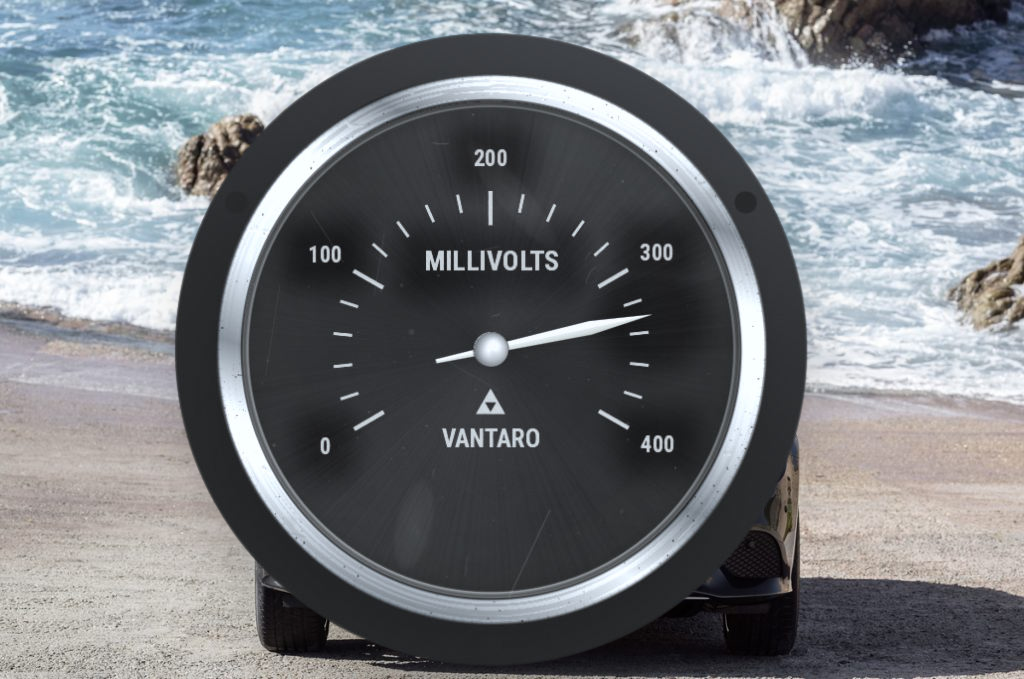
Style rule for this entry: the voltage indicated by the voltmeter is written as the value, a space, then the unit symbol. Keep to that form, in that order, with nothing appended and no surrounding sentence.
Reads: 330 mV
